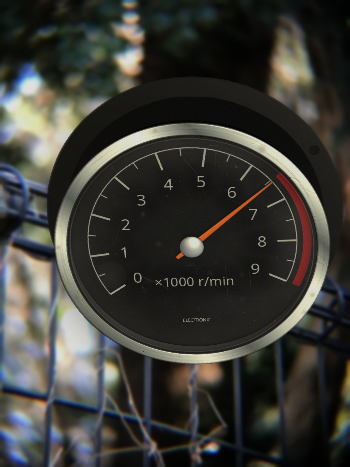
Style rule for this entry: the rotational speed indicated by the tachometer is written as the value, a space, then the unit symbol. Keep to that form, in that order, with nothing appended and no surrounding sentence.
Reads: 6500 rpm
